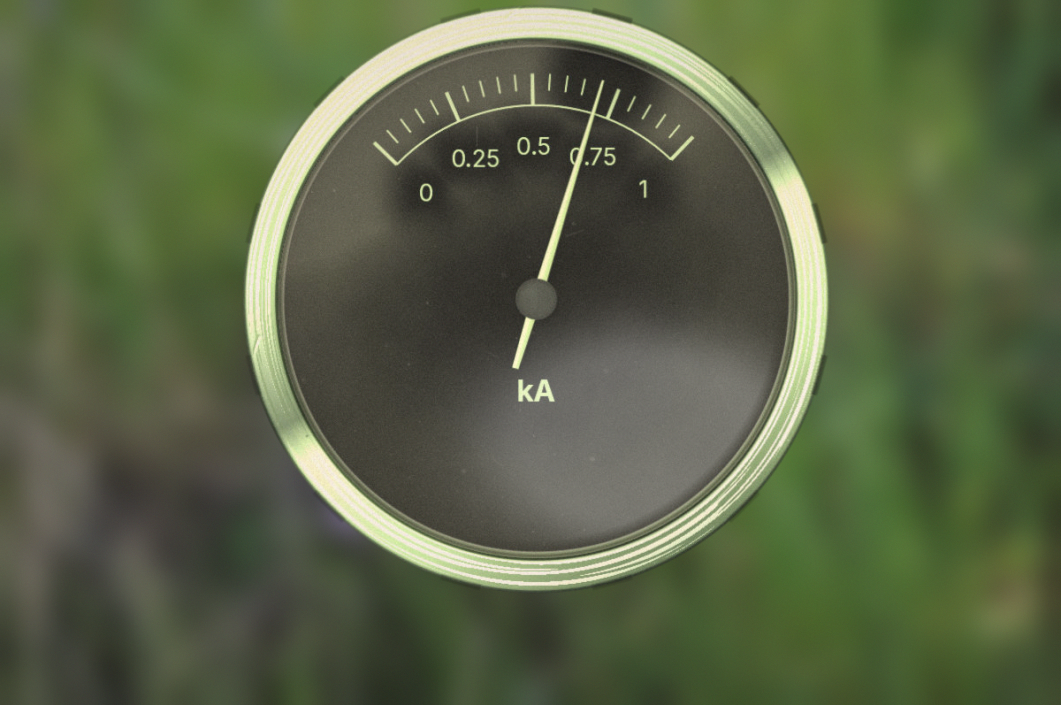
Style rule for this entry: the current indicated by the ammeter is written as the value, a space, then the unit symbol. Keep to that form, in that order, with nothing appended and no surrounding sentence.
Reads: 0.7 kA
